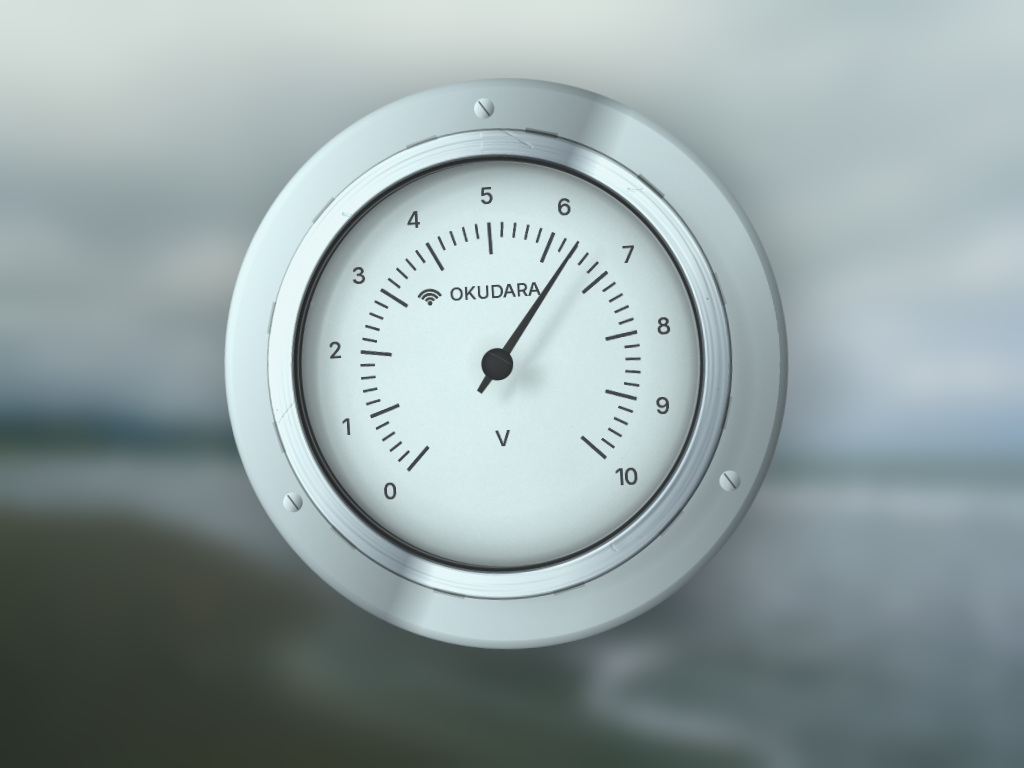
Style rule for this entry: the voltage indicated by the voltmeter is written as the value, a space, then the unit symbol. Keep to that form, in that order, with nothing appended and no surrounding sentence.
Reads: 6.4 V
